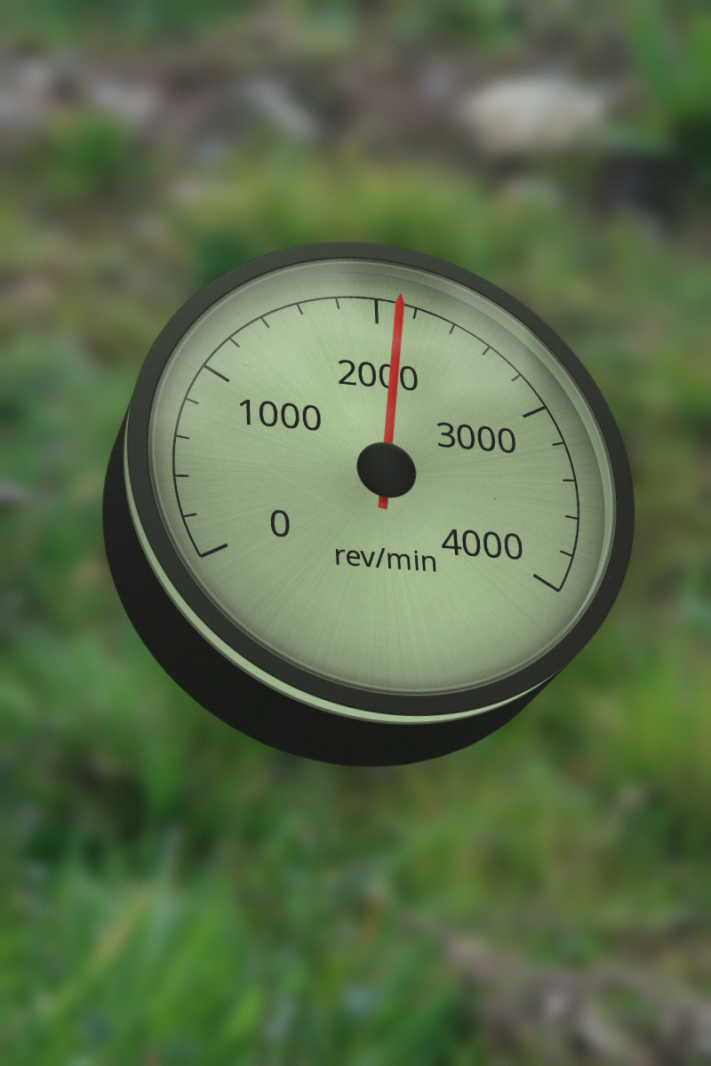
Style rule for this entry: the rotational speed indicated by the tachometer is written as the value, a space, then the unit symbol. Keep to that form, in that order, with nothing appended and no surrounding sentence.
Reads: 2100 rpm
